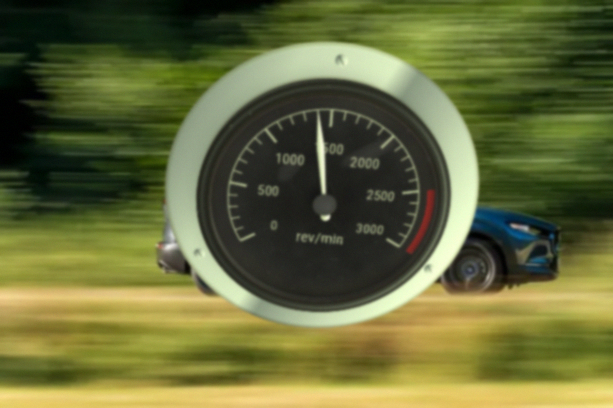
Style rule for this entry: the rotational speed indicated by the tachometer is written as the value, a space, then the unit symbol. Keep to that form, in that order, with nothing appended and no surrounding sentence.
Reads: 1400 rpm
